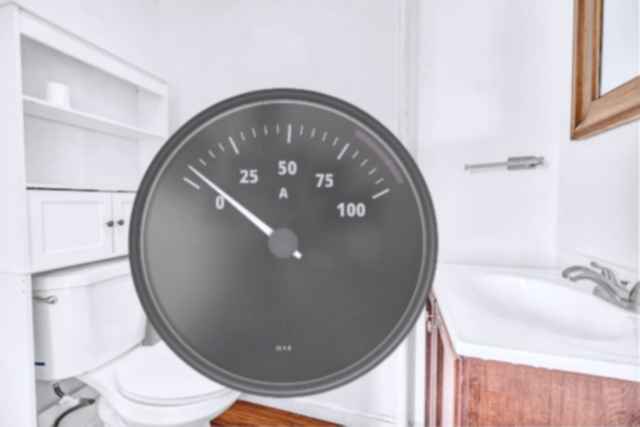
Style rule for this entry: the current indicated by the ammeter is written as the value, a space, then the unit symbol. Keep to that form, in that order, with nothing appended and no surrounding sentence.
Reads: 5 A
